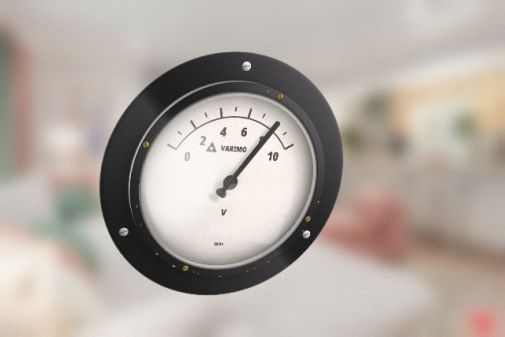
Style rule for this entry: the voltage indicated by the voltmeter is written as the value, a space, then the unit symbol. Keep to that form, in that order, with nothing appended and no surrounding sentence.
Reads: 8 V
